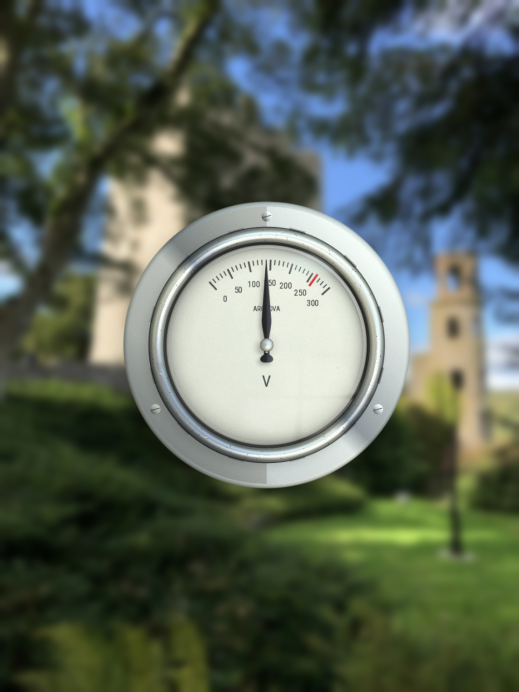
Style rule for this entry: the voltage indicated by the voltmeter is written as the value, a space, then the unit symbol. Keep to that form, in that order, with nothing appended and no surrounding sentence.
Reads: 140 V
